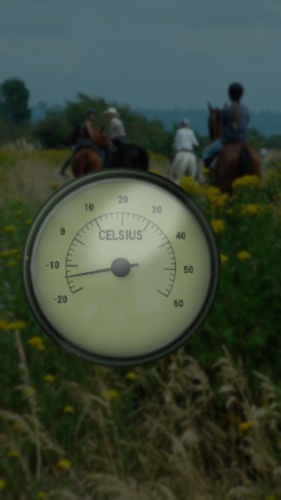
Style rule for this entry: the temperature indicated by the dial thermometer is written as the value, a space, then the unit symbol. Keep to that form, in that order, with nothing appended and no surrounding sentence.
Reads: -14 °C
